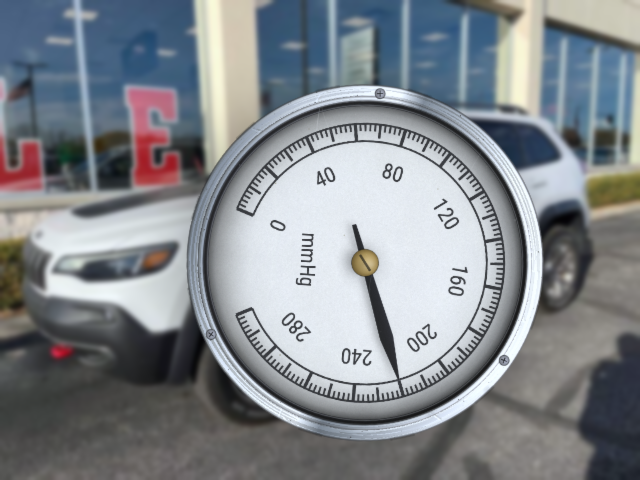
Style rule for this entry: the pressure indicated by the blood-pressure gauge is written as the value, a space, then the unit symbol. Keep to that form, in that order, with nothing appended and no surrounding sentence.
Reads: 220 mmHg
